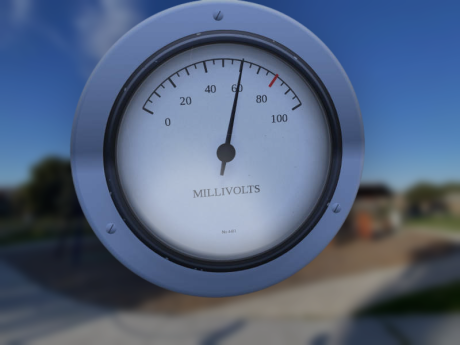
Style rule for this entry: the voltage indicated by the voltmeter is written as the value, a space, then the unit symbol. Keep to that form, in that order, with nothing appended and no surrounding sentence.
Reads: 60 mV
